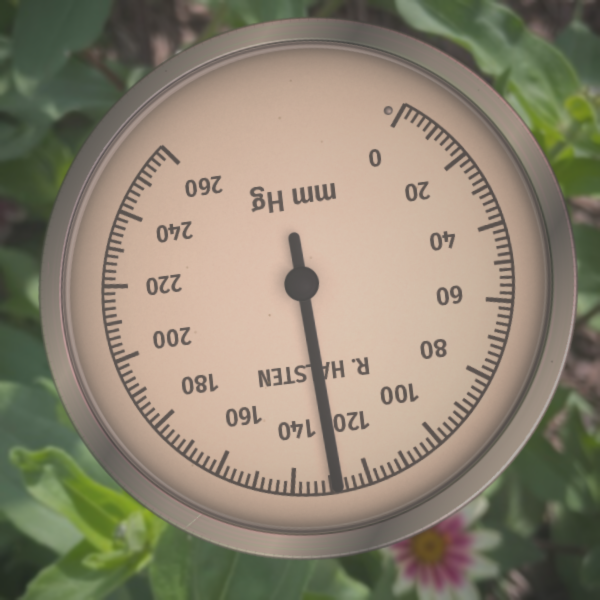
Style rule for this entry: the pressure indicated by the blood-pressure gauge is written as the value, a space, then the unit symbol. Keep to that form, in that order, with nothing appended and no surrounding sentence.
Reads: 128 mmHg
